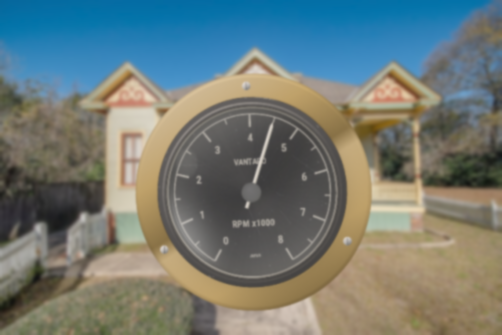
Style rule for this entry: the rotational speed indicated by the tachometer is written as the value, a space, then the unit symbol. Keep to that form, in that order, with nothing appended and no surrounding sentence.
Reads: 4500 rpm
